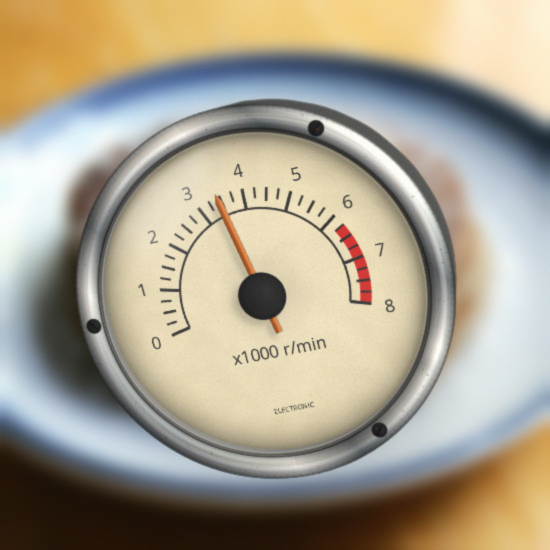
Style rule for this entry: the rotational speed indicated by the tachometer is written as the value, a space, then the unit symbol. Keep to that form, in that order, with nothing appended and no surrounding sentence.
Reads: 3500 rpm
